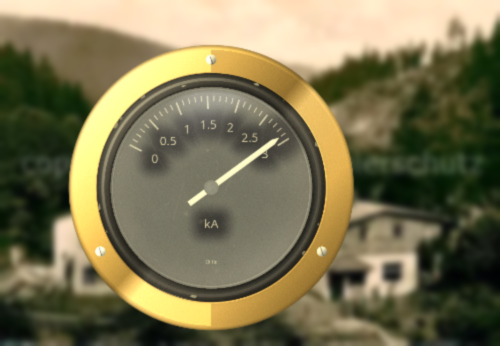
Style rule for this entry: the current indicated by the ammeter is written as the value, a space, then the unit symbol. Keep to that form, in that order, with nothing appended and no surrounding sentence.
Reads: 2.9 kA
